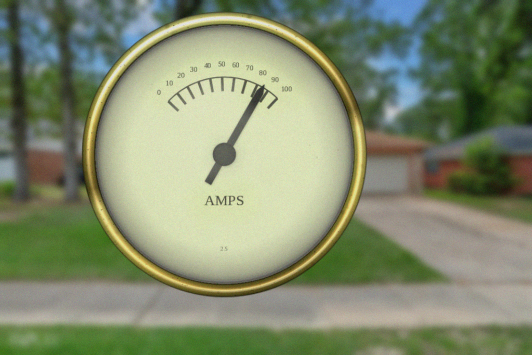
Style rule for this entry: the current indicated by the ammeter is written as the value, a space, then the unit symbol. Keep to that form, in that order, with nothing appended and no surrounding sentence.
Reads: 85 A
